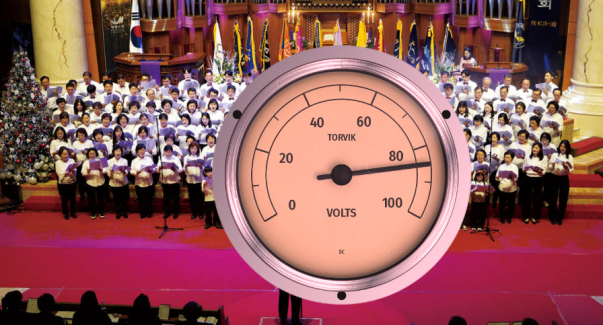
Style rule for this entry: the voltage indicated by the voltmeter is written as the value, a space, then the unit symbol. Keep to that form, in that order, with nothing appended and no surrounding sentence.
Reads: 85 V
